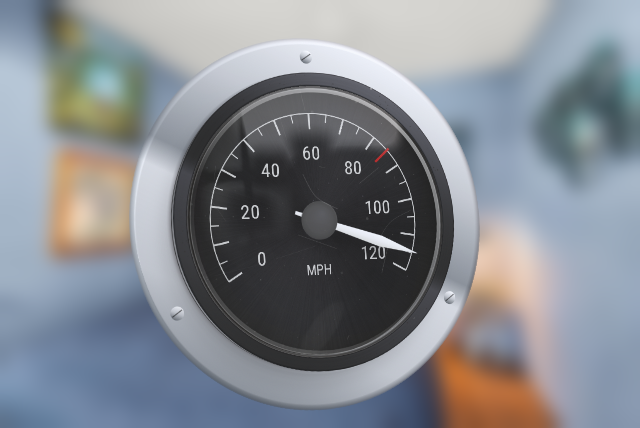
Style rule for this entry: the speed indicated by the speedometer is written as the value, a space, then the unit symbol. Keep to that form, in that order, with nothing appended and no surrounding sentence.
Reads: 115 mph
